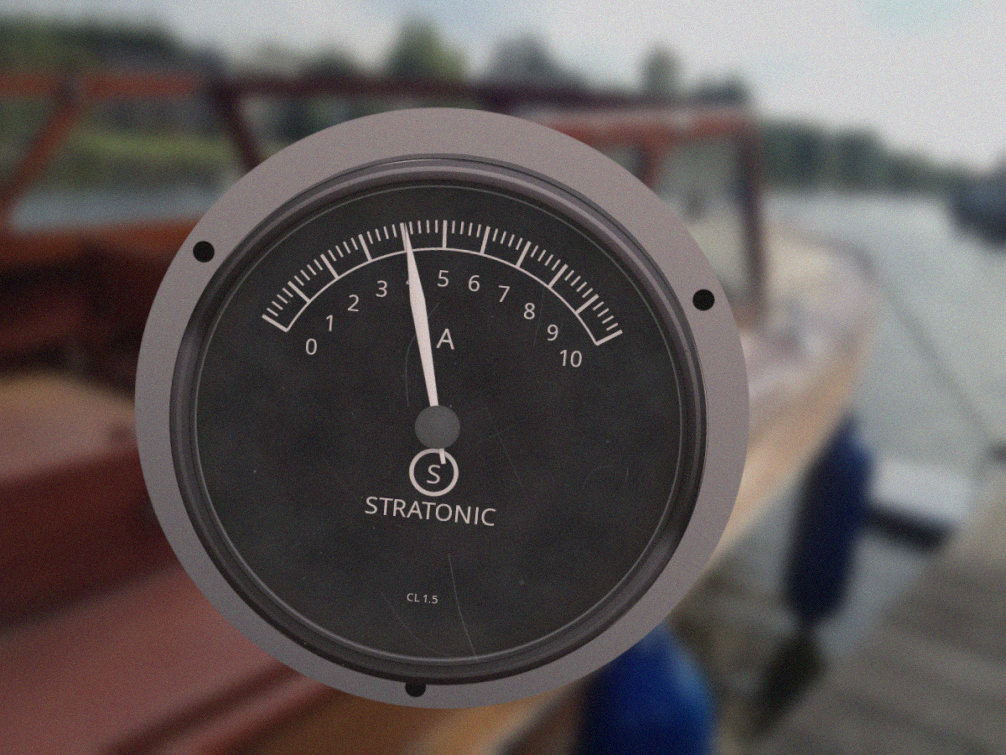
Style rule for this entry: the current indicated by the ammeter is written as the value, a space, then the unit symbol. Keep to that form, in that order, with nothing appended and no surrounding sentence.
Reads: 4.1 A
